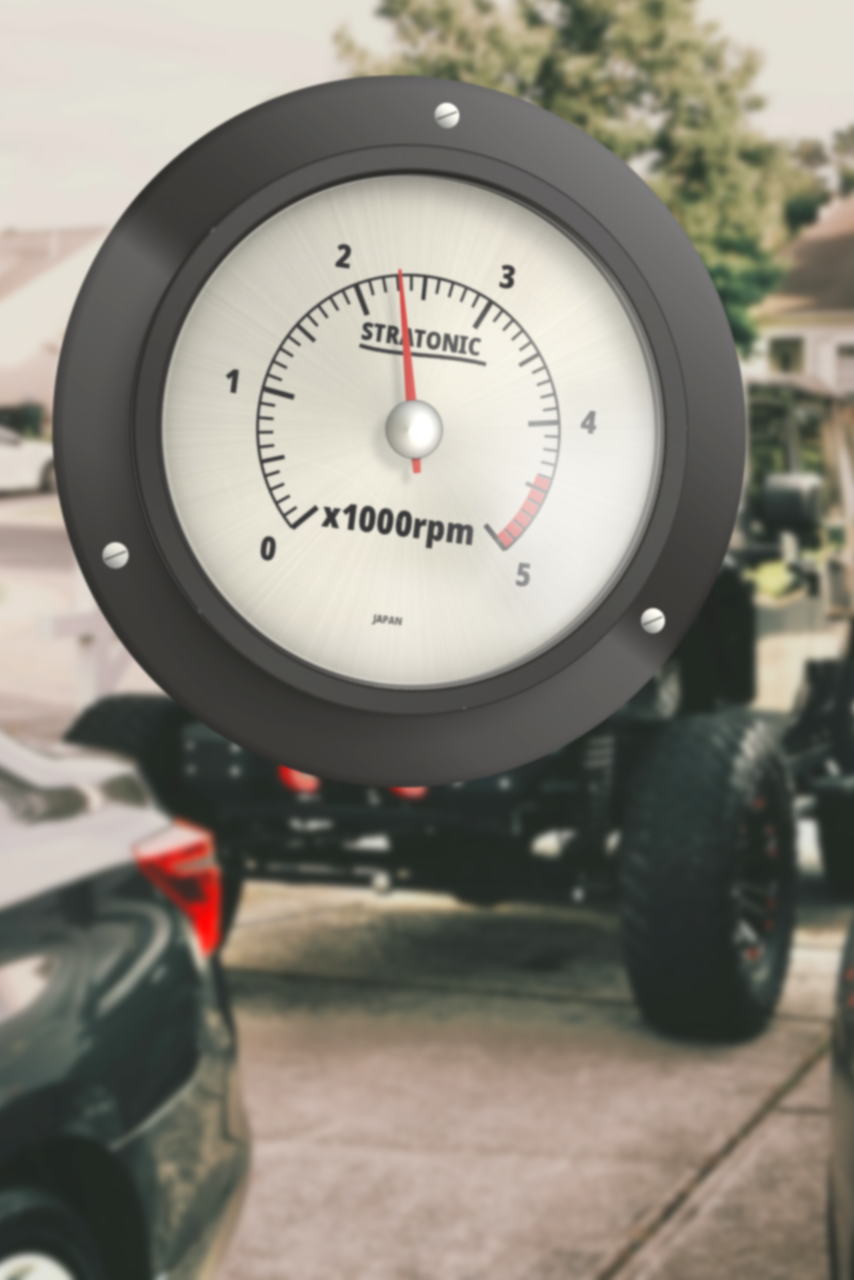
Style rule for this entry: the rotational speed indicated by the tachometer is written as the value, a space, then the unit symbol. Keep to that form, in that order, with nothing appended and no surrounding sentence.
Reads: 2300 rpm
